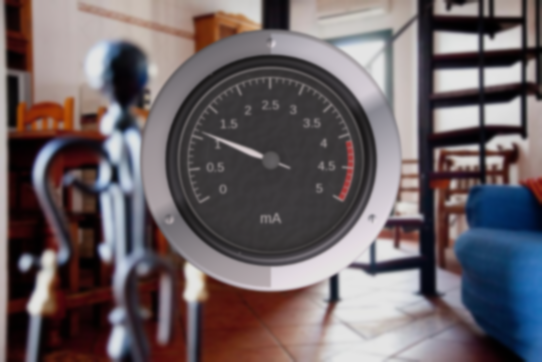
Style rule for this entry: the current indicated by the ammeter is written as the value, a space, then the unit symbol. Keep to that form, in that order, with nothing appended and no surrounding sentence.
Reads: 1.1 mA
